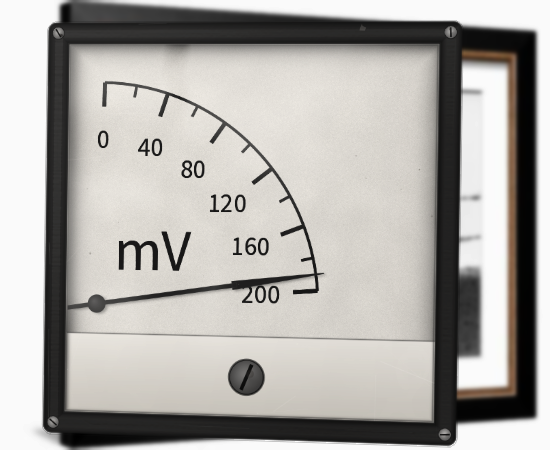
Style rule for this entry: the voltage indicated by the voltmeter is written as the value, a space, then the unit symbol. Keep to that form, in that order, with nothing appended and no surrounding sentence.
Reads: 190 mV
